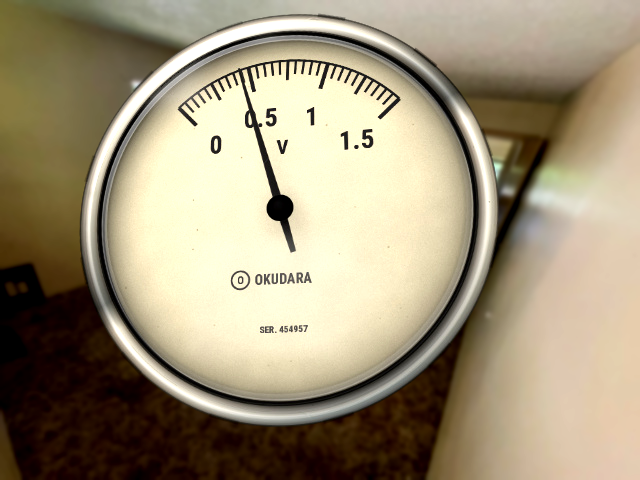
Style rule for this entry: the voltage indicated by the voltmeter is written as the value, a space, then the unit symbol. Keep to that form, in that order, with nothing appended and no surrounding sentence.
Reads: 0.45 V
